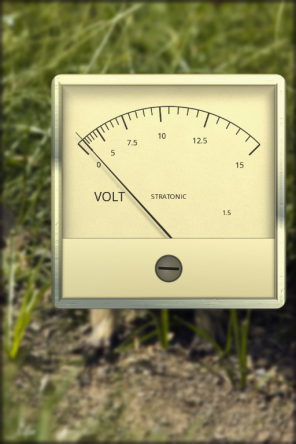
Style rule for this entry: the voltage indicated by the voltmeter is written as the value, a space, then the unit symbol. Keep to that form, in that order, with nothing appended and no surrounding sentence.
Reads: 2.5 V
